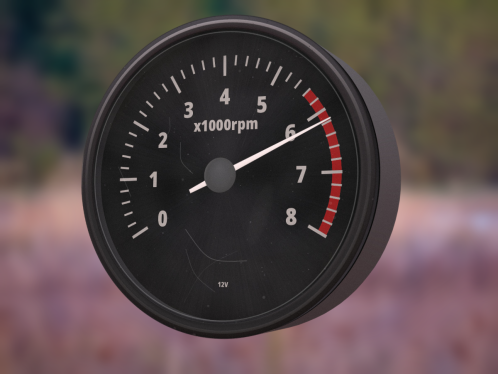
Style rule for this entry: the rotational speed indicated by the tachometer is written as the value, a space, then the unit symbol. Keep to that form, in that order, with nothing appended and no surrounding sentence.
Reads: 6200 rpm
